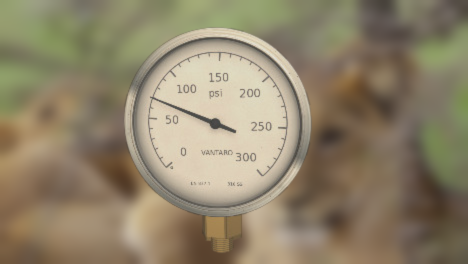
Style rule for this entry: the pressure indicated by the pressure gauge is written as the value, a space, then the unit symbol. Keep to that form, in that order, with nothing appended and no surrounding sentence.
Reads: 70 psi
